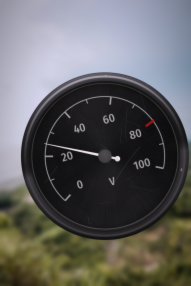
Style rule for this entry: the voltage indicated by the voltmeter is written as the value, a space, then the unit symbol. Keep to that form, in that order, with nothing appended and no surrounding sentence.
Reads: 25 V
